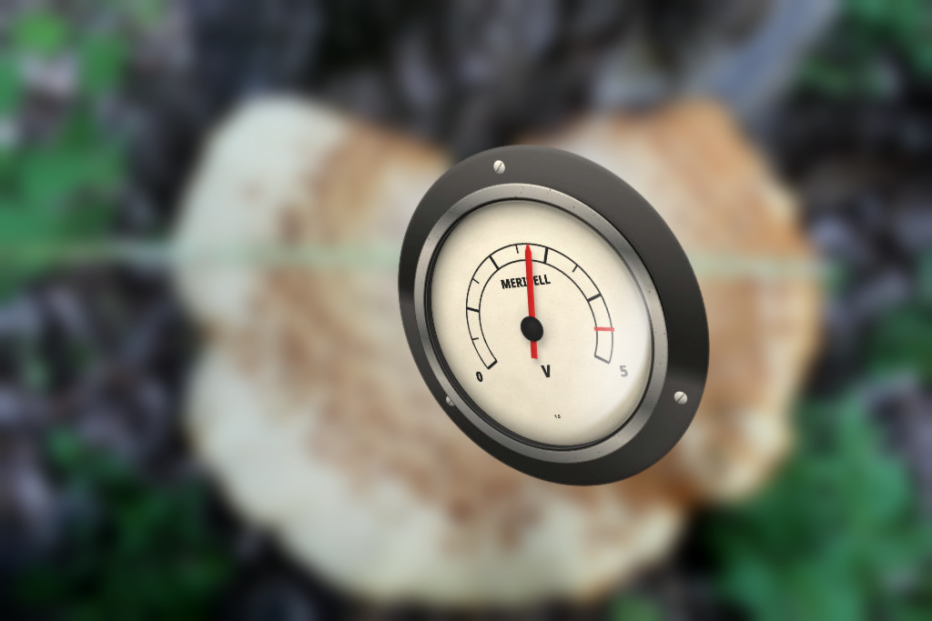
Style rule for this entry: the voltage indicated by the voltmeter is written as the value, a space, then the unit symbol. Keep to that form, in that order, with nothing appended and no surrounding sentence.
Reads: 2.75 V
